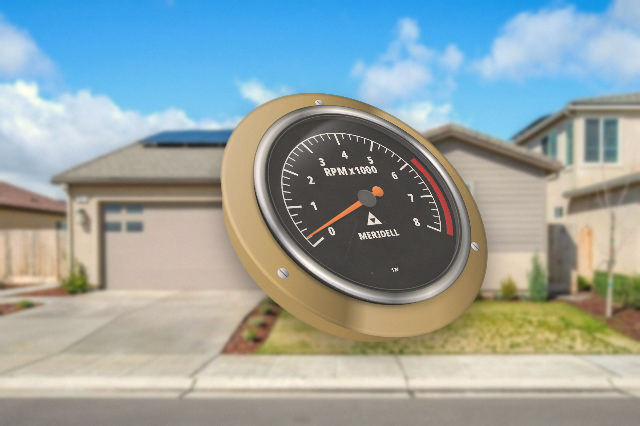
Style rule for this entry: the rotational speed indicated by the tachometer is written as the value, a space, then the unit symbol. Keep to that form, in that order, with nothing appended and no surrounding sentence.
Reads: 200 rpm
